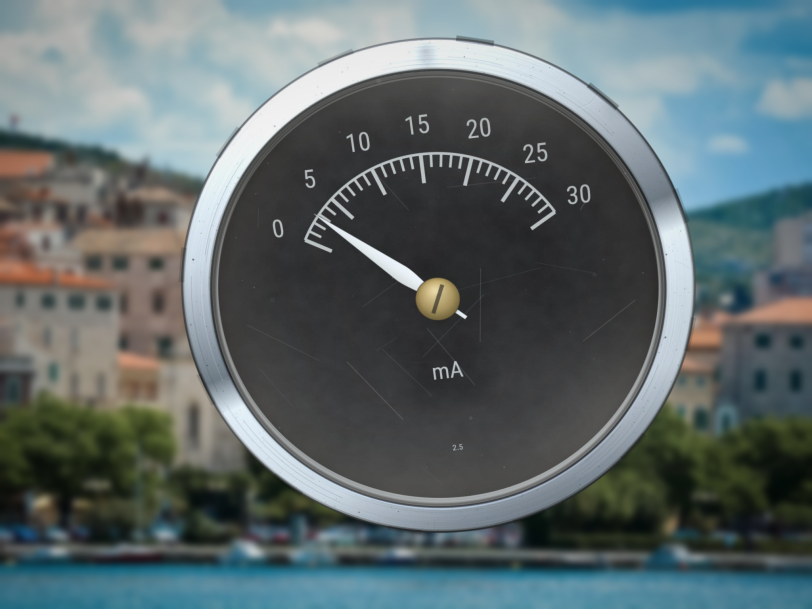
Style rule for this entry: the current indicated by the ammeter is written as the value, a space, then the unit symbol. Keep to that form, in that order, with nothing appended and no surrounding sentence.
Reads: 3 mA
